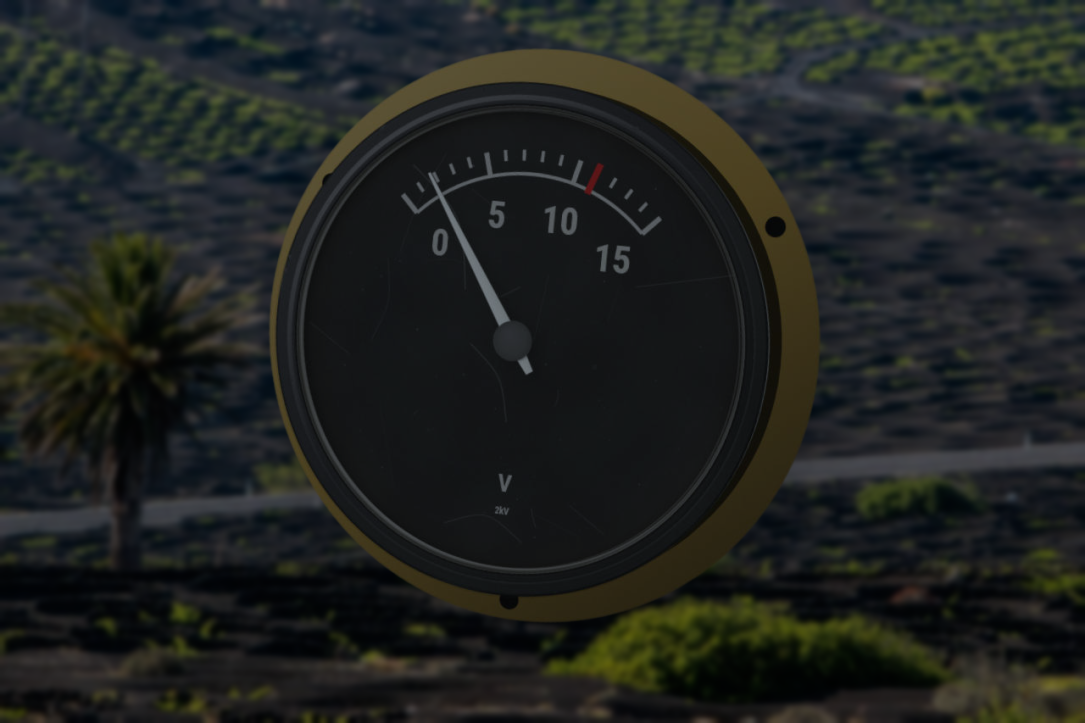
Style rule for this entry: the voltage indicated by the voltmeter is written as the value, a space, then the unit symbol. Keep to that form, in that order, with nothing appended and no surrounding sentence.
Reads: 2 V
